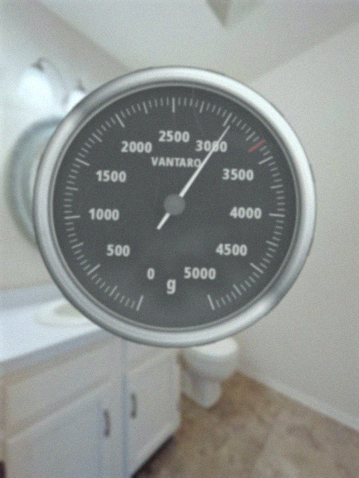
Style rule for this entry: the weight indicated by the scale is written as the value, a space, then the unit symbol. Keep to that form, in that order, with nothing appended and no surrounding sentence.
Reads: 3050 g
